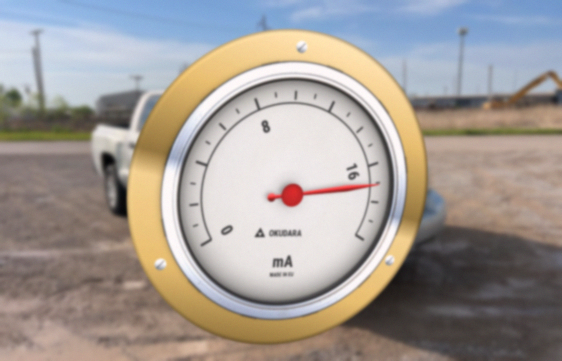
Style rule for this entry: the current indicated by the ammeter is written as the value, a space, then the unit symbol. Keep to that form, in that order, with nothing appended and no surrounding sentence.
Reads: 17 mA
